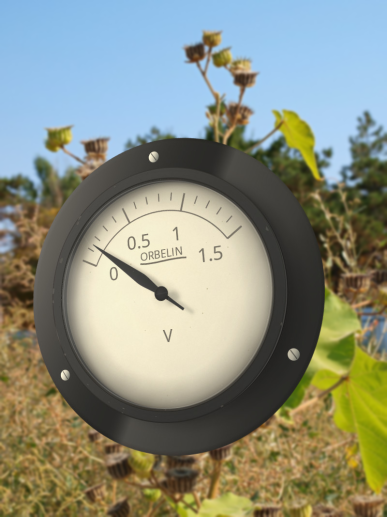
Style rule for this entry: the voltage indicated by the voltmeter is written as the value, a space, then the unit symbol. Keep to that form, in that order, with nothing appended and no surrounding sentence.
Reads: 0.15 V
